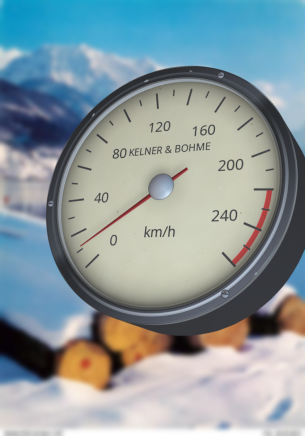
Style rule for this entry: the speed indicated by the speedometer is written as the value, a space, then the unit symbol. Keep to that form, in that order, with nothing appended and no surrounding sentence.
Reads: 10 km/h
